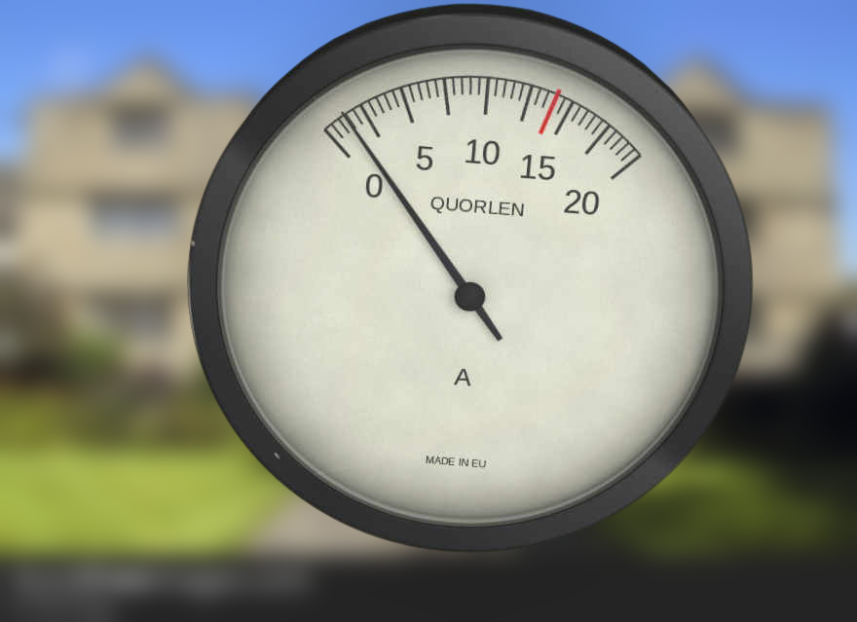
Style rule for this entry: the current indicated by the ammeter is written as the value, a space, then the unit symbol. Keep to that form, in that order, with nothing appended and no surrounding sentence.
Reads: 1.5 A
